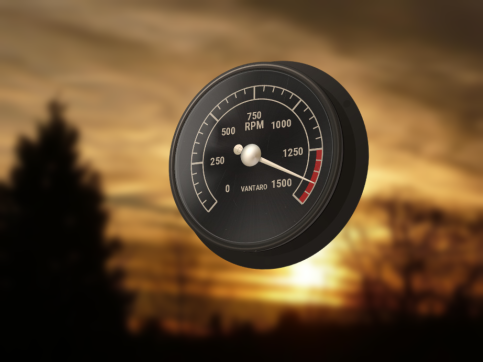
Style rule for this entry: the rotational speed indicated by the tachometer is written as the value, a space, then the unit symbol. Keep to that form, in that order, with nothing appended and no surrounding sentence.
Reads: 1400 rpm
